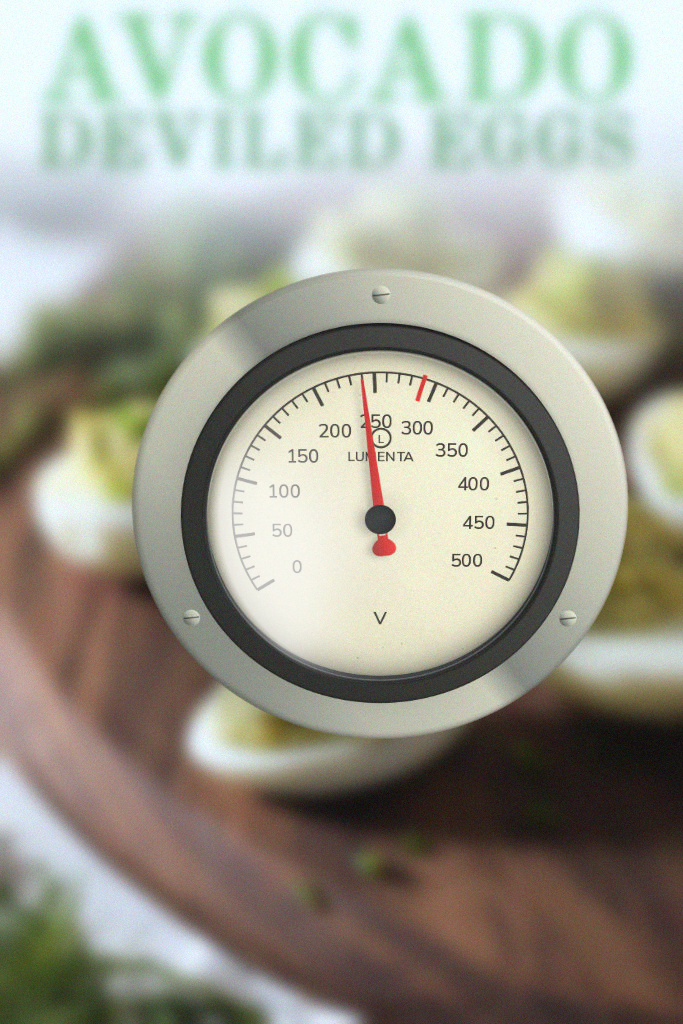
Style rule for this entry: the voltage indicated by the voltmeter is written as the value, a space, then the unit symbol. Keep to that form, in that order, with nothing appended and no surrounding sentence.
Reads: 240 V
